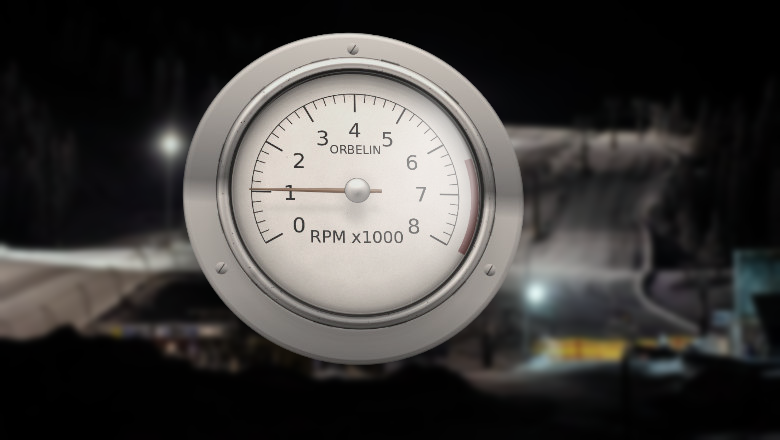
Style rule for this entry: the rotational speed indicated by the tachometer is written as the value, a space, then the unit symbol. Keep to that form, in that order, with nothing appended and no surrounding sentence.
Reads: 1000 rpm
